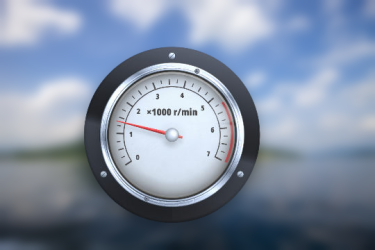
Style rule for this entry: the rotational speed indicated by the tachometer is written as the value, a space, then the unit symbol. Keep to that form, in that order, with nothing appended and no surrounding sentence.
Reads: 1375 rpm
